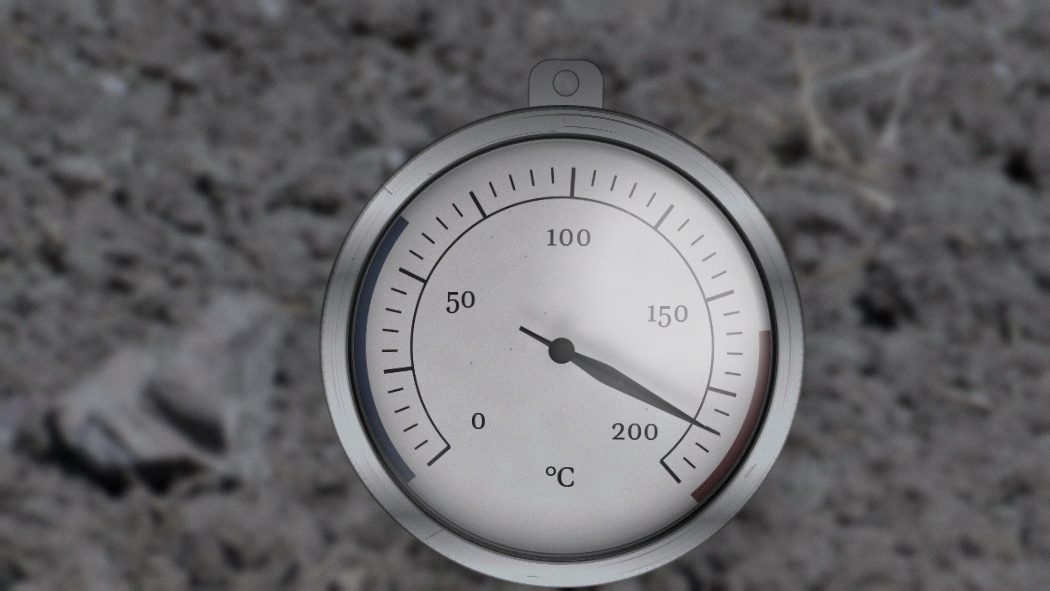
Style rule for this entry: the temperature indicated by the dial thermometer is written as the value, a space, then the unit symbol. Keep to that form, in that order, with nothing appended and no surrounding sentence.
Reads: 185 °C
